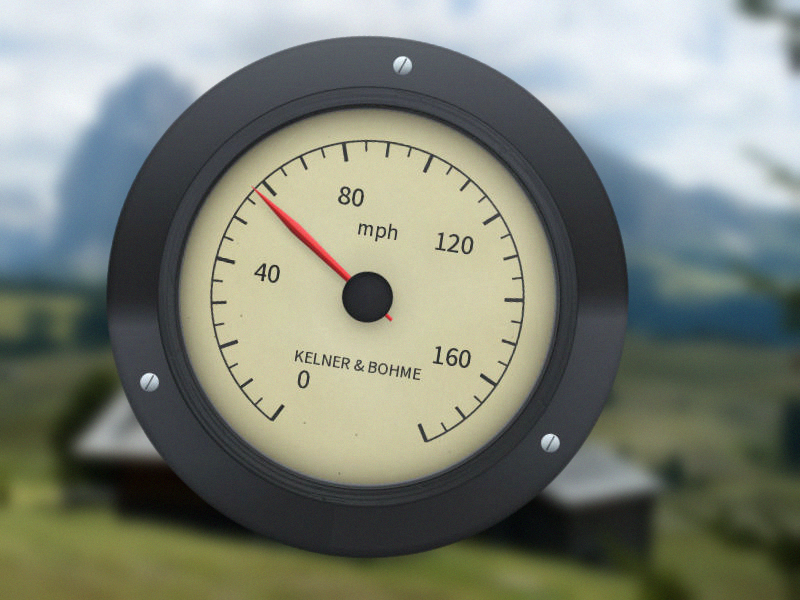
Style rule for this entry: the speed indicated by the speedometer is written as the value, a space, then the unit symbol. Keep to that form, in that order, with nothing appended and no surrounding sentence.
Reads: 57.5 mph
